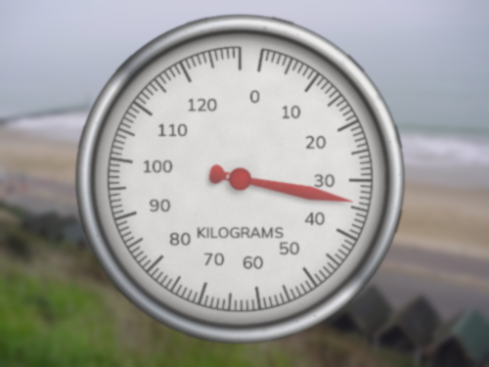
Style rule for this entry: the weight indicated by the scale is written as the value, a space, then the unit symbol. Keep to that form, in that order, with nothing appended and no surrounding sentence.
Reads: 34 kg
